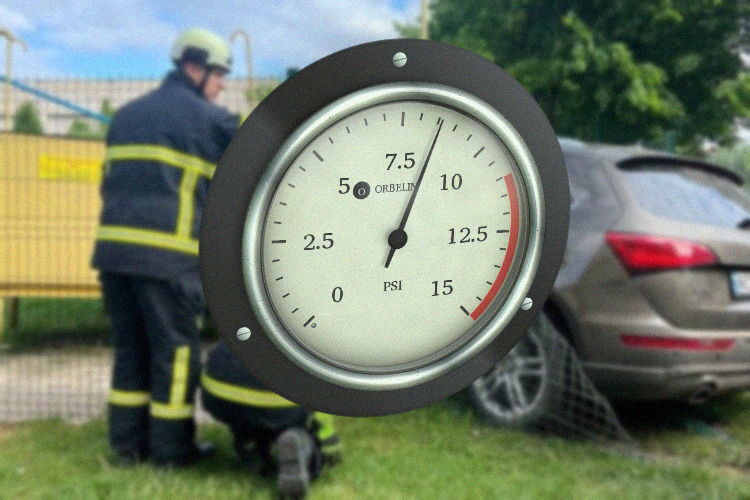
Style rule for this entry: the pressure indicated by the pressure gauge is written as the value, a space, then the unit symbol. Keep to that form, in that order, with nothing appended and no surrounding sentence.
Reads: 8.5 psi
